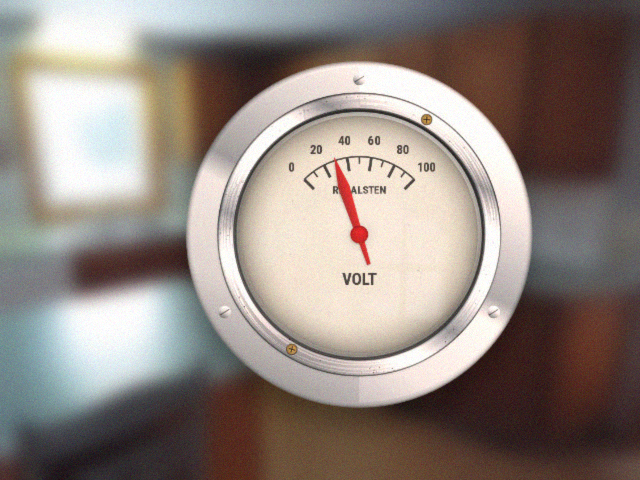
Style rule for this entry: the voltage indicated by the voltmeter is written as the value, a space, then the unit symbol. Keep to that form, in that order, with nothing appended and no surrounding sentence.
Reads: 30 V
